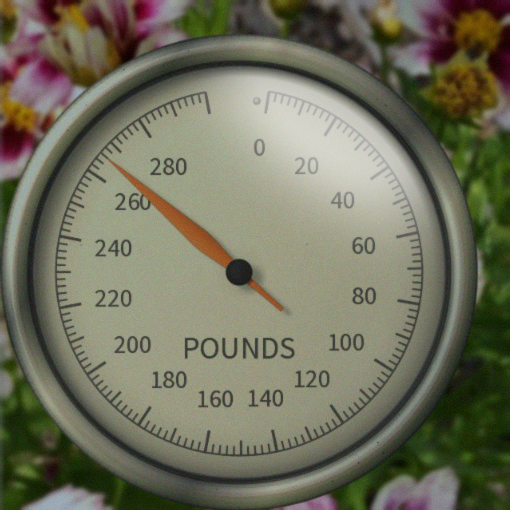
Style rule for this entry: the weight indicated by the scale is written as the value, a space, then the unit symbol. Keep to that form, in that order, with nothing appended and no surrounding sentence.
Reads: 266 lb
